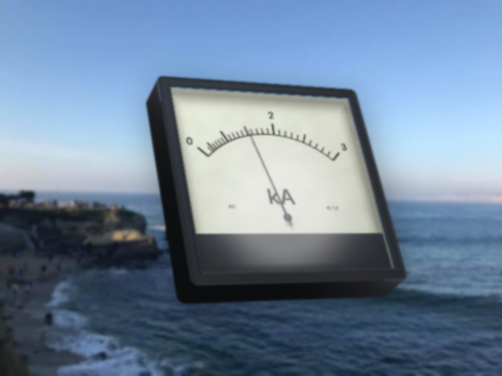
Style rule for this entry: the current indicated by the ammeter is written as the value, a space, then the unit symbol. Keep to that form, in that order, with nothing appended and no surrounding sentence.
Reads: 1.5 kA
